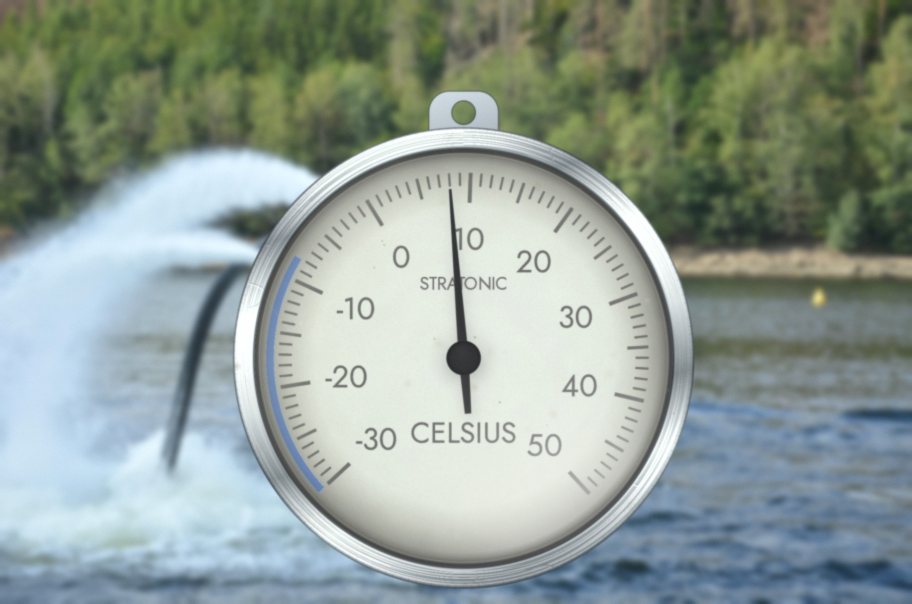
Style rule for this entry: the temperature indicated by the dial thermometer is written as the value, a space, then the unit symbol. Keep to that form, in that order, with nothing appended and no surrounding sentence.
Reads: 8 °C
